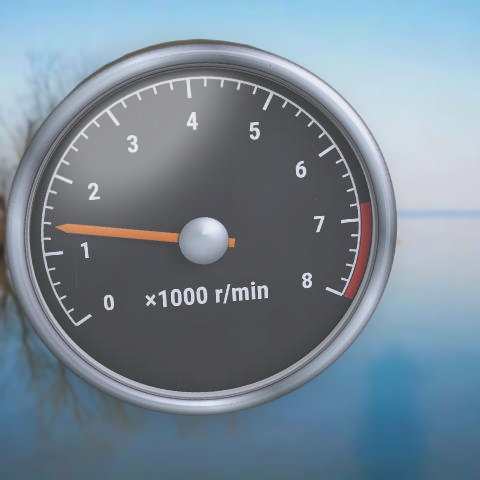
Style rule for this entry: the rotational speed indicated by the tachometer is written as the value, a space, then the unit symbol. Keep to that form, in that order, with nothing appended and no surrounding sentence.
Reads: 1400 rpm
